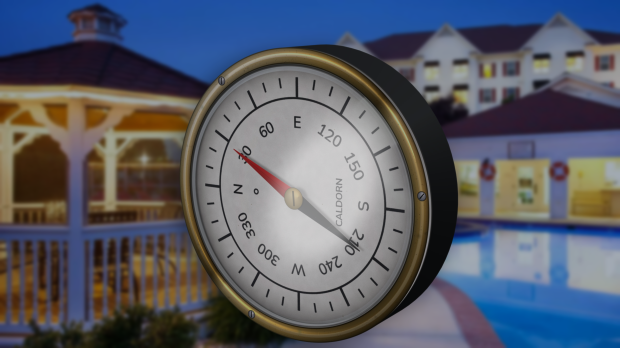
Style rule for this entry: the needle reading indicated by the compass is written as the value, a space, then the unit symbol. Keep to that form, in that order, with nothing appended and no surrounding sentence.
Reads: 30 °
